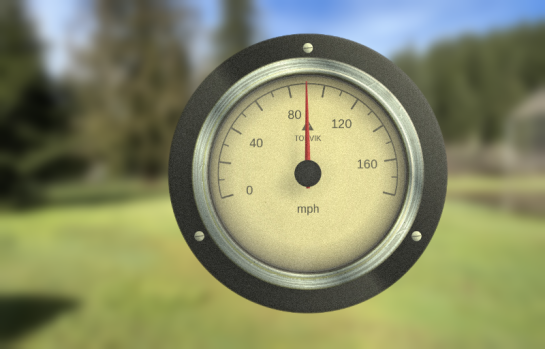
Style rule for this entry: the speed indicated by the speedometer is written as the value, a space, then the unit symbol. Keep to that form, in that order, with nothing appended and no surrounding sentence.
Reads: 90 mph
